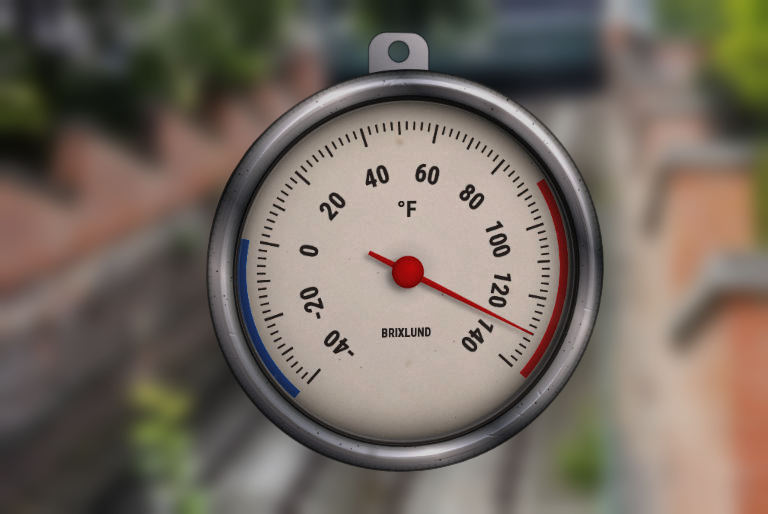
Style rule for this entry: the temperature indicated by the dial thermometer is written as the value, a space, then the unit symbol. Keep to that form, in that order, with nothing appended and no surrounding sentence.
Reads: 130 °F
